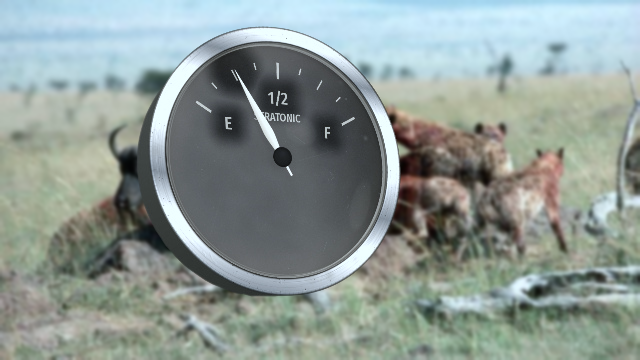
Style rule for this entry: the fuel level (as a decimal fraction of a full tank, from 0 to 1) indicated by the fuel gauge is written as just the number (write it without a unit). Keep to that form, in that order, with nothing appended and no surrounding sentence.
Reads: 0.25
